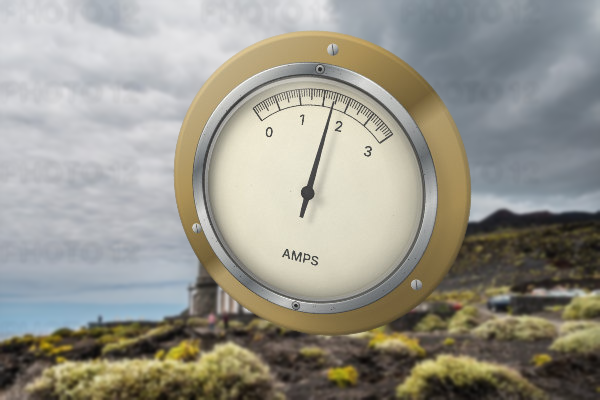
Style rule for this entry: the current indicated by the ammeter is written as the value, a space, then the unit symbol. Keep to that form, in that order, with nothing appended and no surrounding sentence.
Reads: 1.75 A
